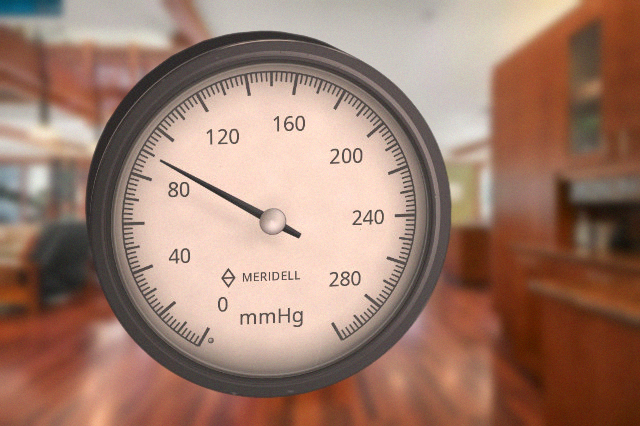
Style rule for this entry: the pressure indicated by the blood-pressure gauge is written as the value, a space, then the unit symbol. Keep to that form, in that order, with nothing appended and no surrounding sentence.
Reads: 90 mmHg
